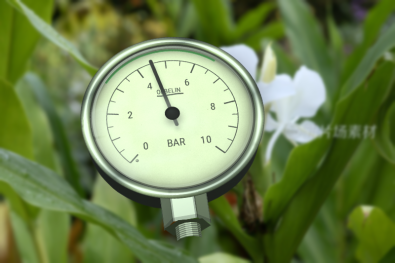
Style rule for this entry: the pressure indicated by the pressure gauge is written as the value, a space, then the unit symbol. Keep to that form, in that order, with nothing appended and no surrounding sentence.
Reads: 4.5 bar
